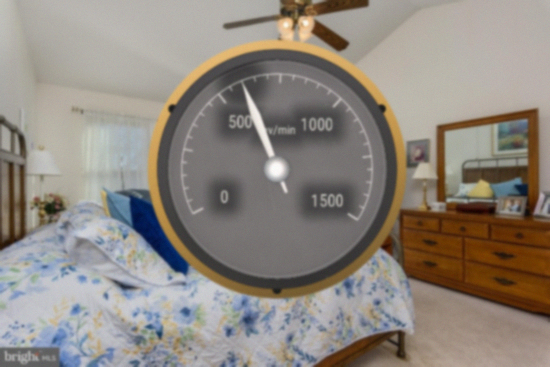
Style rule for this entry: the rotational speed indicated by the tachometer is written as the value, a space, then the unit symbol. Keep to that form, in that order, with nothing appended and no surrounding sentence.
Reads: 600 rpm
